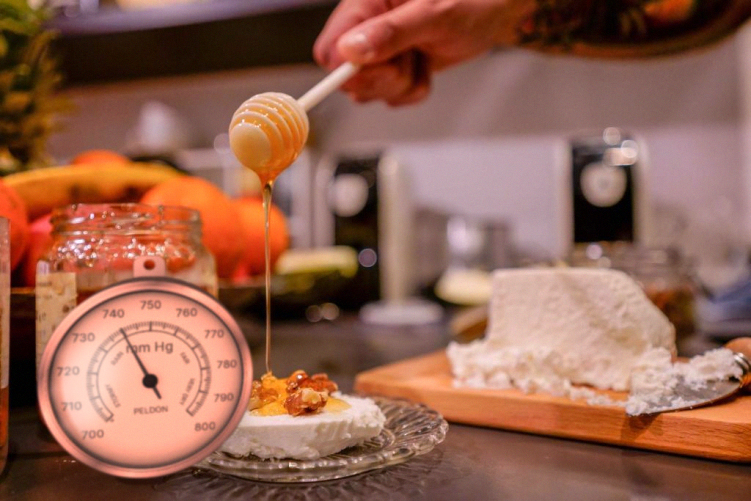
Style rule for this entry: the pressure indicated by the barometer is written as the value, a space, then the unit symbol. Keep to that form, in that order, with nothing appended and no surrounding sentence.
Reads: 740 mmHg
